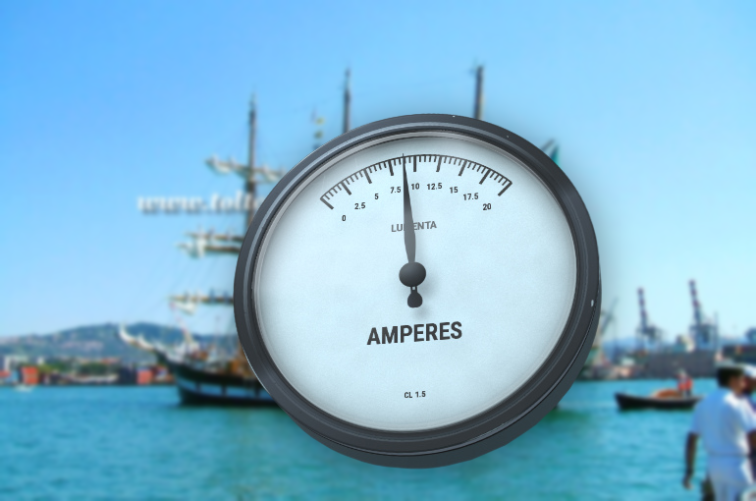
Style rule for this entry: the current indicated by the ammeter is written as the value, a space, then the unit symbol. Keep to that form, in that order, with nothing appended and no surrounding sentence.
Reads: 9 A
